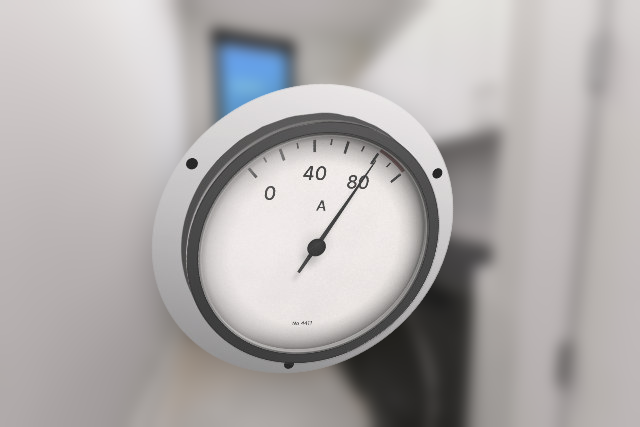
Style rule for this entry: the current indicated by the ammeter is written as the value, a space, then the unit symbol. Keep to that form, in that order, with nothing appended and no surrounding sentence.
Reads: 80 A
